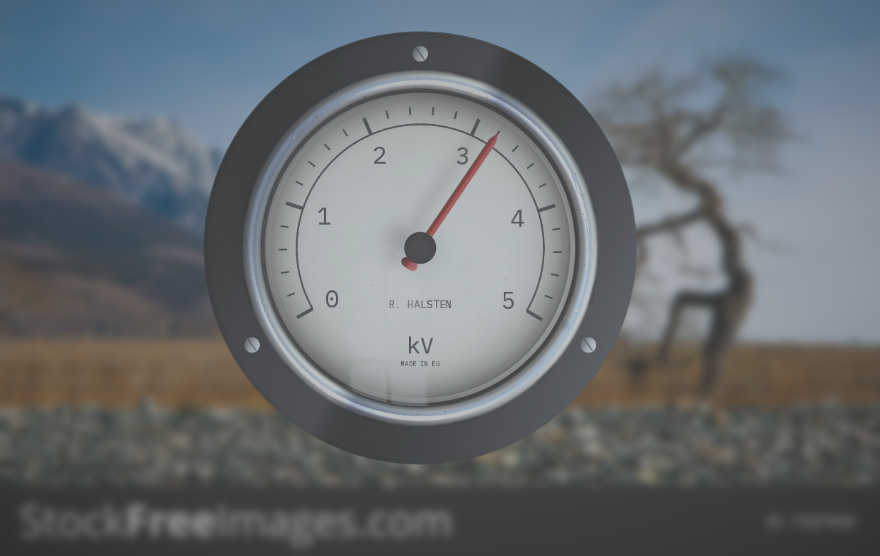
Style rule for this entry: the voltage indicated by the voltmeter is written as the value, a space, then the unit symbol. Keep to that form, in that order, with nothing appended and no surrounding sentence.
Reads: 3.2 kV
